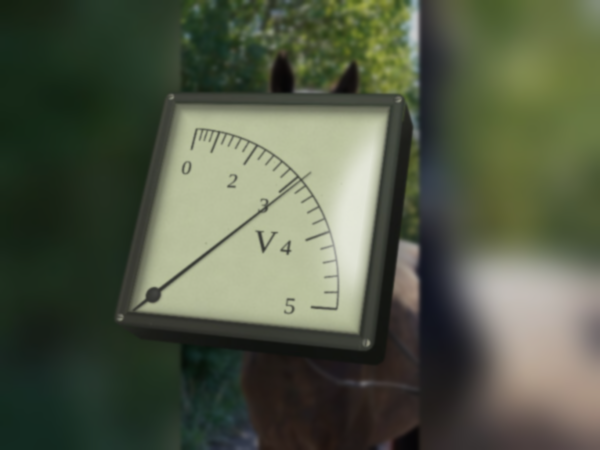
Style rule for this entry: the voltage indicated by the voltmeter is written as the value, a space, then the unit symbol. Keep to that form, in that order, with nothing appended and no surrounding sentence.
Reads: 3.1 V
